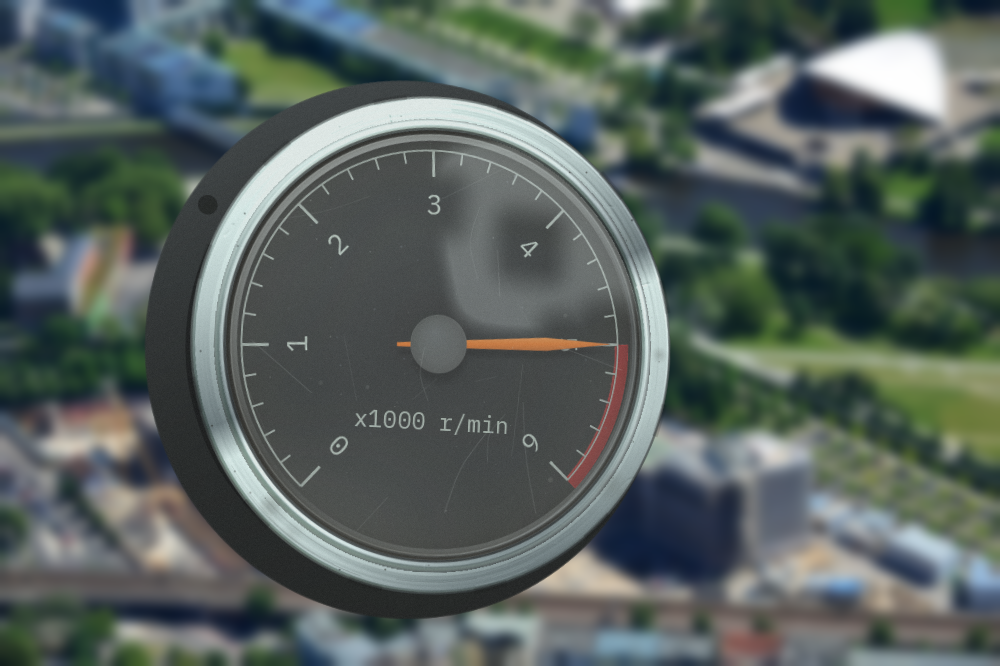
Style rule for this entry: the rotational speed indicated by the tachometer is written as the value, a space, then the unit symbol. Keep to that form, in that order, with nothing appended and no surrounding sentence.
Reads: 5000 rpm
